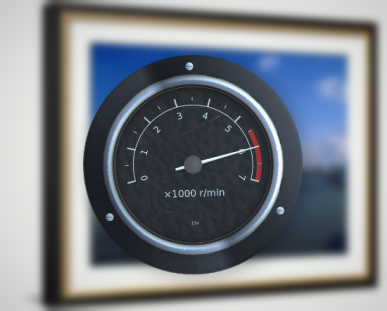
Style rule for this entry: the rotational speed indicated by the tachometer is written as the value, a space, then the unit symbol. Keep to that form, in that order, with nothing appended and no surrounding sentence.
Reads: 6000 rpm
